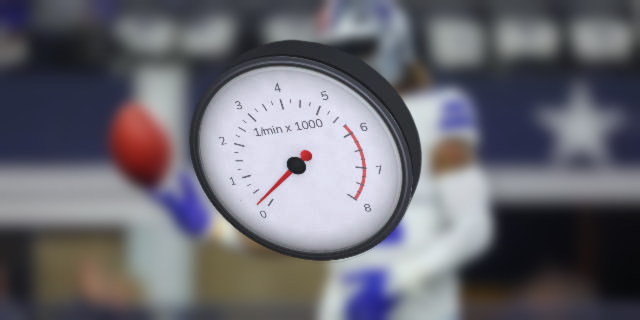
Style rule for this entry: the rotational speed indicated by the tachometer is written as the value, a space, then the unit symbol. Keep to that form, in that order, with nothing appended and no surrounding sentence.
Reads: 250 rpm
